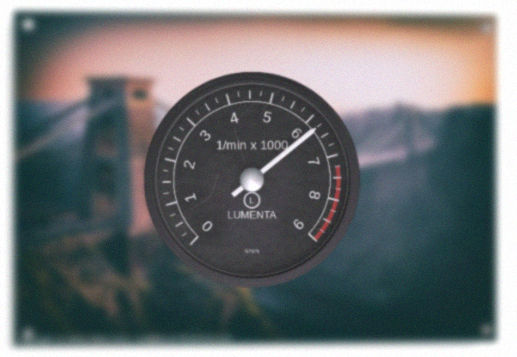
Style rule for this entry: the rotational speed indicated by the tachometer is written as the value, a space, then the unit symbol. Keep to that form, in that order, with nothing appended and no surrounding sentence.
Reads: 6250 rpm
